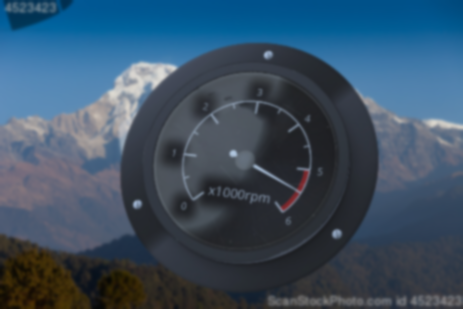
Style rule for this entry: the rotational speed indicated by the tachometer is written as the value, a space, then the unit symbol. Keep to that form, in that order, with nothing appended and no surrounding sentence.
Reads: 5500 rpm
